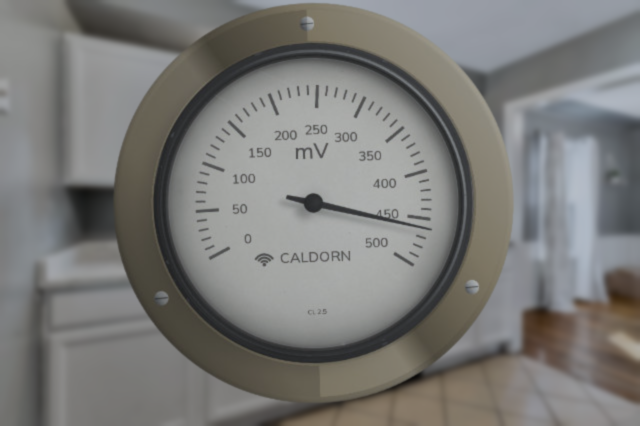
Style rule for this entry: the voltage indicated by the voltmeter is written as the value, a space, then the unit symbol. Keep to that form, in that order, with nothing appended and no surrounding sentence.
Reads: 460 mV
